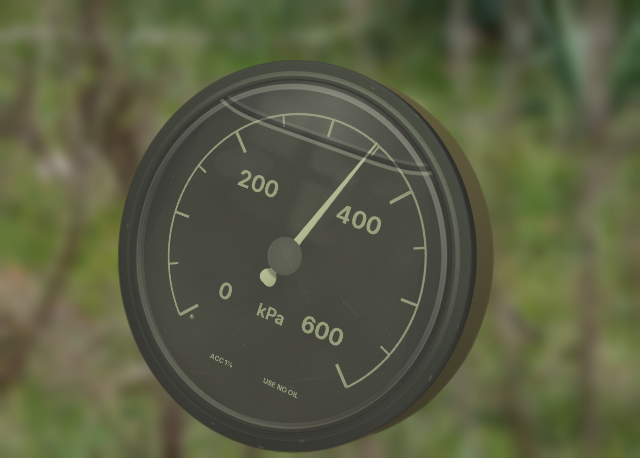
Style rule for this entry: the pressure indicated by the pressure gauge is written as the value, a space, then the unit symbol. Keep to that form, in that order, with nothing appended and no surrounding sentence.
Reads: 350 kPa
